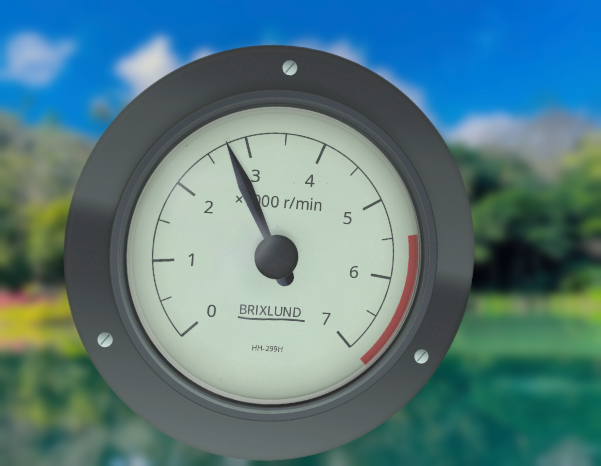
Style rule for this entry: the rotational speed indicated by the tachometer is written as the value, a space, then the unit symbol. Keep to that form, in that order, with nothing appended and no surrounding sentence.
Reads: 2750 rpm
